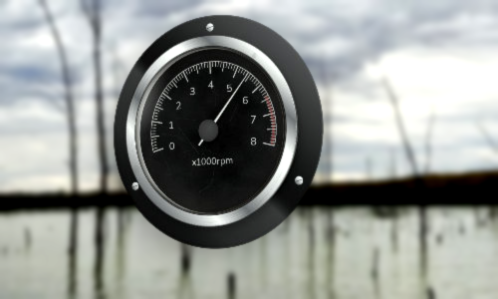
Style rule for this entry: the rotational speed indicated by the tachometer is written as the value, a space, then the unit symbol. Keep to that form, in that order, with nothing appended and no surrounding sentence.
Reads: 5500 rpm
